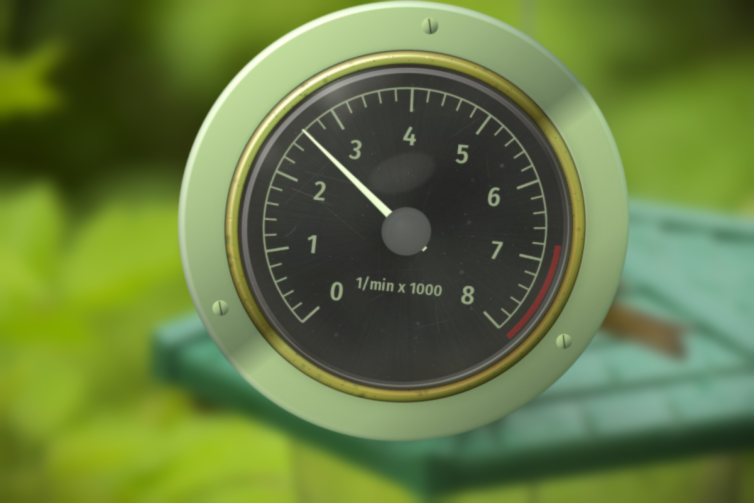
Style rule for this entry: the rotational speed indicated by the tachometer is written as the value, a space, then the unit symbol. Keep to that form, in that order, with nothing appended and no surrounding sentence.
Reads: 2600 rpm
